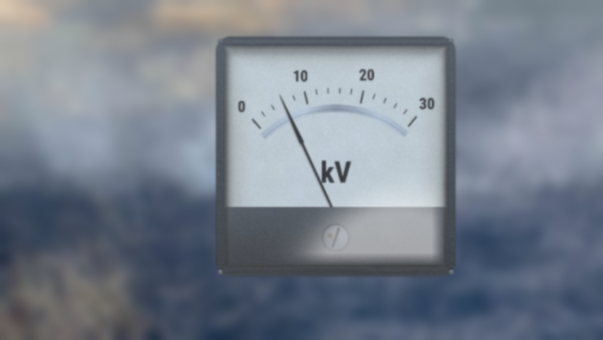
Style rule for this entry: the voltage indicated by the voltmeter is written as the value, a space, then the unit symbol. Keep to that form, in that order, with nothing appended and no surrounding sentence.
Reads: 6 kV
